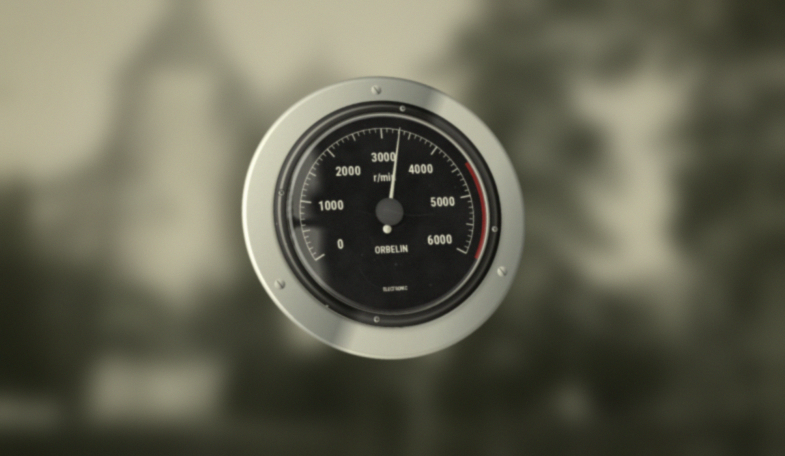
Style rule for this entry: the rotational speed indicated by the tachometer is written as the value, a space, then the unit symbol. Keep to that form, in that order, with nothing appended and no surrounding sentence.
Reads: 3300 rpm
